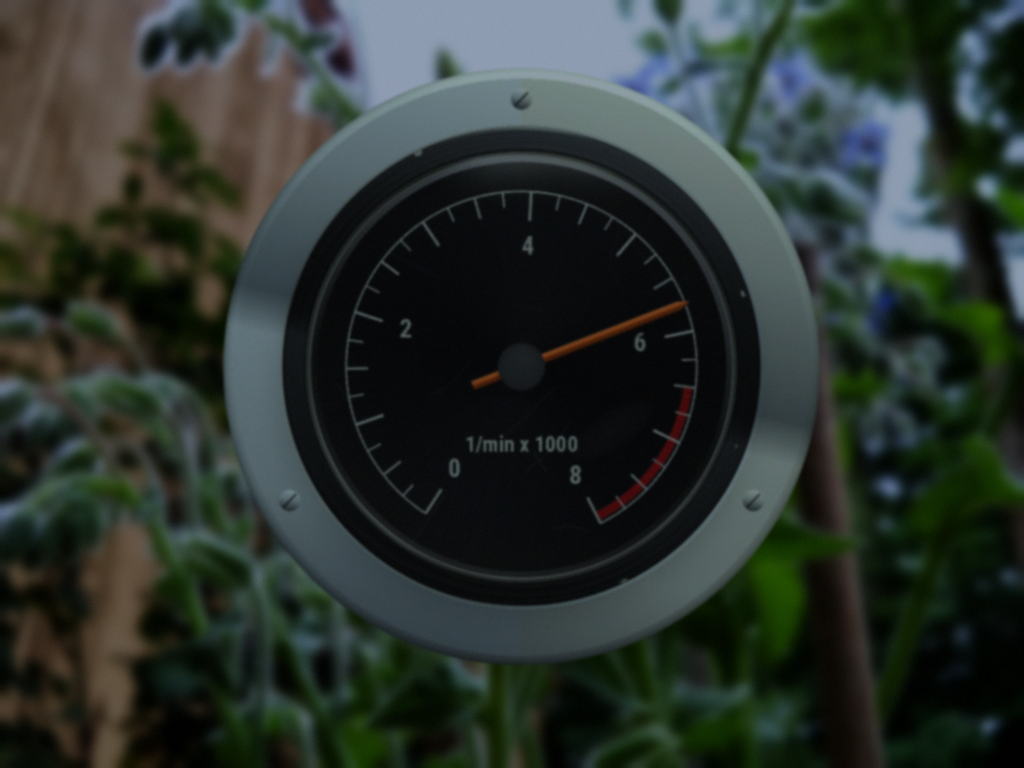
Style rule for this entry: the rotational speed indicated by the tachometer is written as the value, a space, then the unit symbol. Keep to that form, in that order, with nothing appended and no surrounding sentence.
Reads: 5750 rpm
